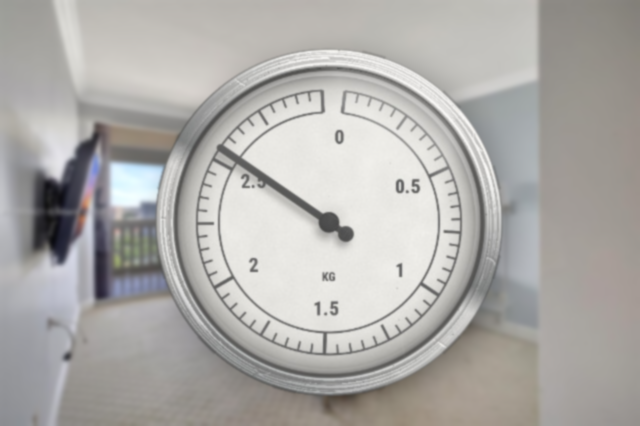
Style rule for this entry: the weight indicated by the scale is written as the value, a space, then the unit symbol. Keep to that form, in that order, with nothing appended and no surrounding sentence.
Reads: 2.55 kg
